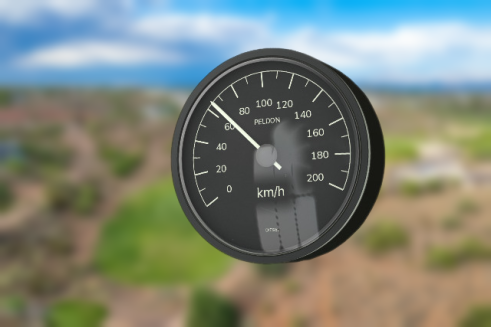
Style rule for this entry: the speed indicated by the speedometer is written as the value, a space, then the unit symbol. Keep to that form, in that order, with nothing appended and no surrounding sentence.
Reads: 65 km/h
